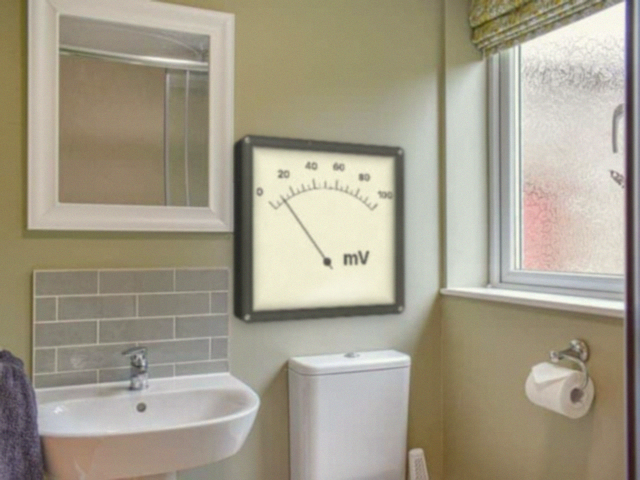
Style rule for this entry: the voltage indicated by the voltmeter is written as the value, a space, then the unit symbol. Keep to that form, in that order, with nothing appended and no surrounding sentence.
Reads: 10 mV
